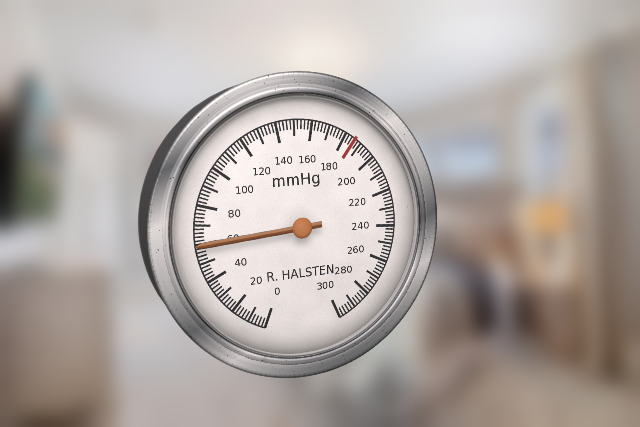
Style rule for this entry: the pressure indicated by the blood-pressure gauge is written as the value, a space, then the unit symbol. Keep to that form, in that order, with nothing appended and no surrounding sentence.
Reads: 60 mmHg
